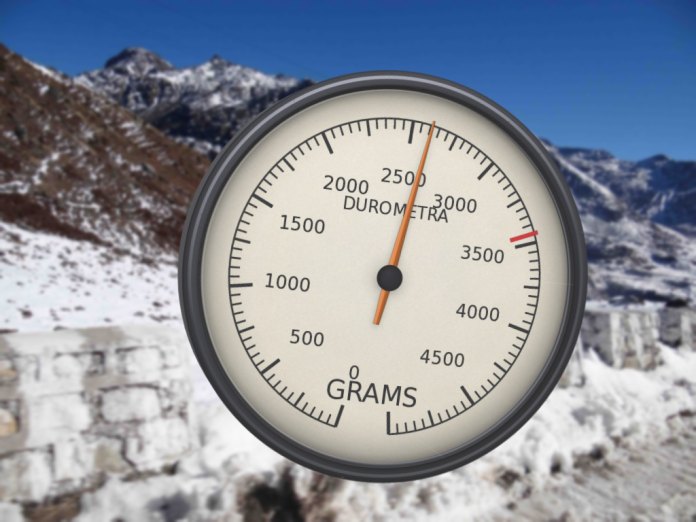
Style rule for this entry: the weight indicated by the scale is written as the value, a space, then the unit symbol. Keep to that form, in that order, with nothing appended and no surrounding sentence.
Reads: 2600 g
